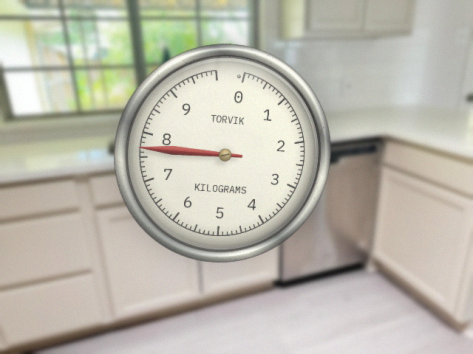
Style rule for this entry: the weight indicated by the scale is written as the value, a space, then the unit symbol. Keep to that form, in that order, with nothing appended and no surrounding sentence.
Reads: 7.7 kg
